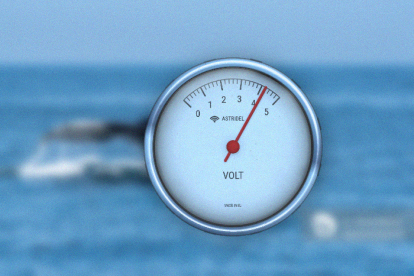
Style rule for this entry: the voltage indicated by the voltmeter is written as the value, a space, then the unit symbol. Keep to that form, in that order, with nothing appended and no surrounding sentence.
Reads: 4.2 V
